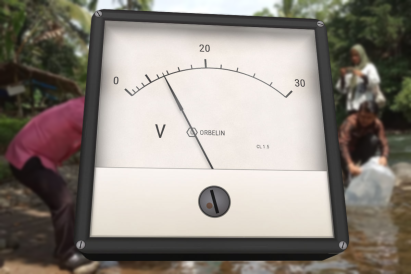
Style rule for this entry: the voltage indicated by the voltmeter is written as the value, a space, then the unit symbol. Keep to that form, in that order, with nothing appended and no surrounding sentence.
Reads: 13 V
